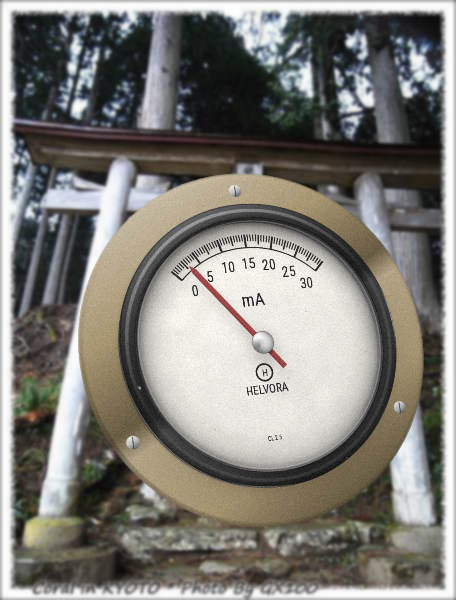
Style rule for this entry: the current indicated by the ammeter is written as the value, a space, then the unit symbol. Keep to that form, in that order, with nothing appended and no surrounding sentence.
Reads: 2.5 mA
